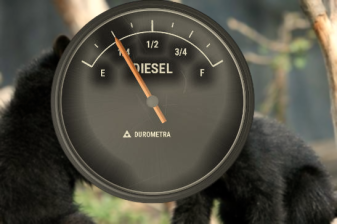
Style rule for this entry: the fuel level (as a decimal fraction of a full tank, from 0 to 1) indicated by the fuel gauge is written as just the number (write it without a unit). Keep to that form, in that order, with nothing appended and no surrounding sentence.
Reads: 0.25
